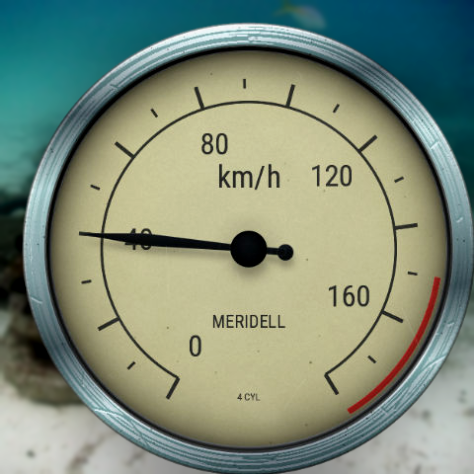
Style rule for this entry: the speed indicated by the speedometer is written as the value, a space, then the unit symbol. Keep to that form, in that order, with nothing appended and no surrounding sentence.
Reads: 40 km/h
